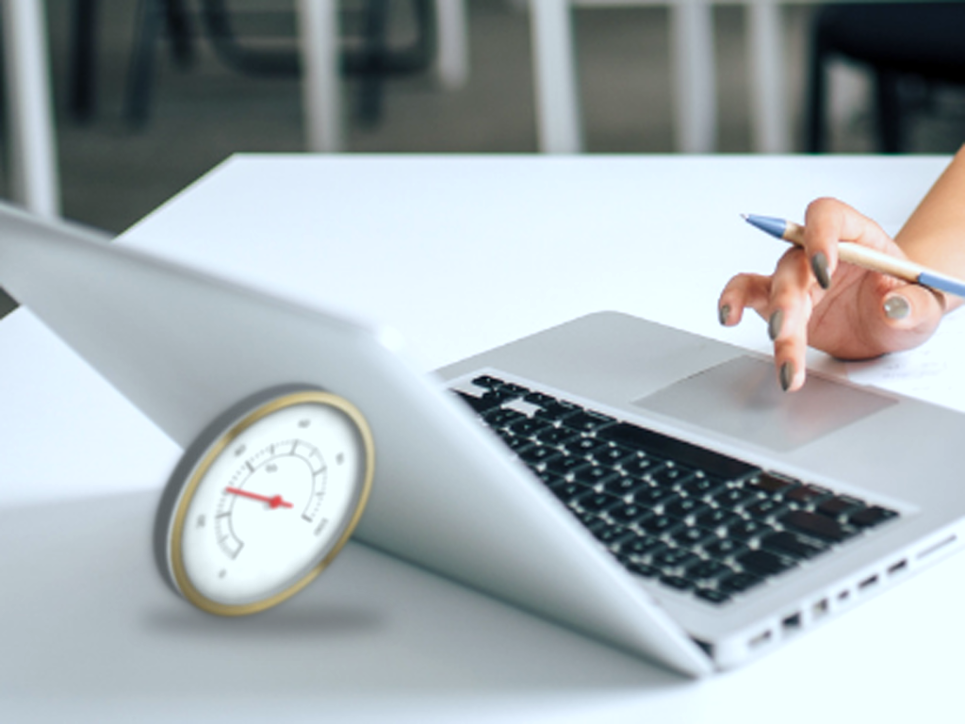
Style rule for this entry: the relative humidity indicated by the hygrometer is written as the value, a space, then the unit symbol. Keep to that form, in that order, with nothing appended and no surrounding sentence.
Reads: 30 %
